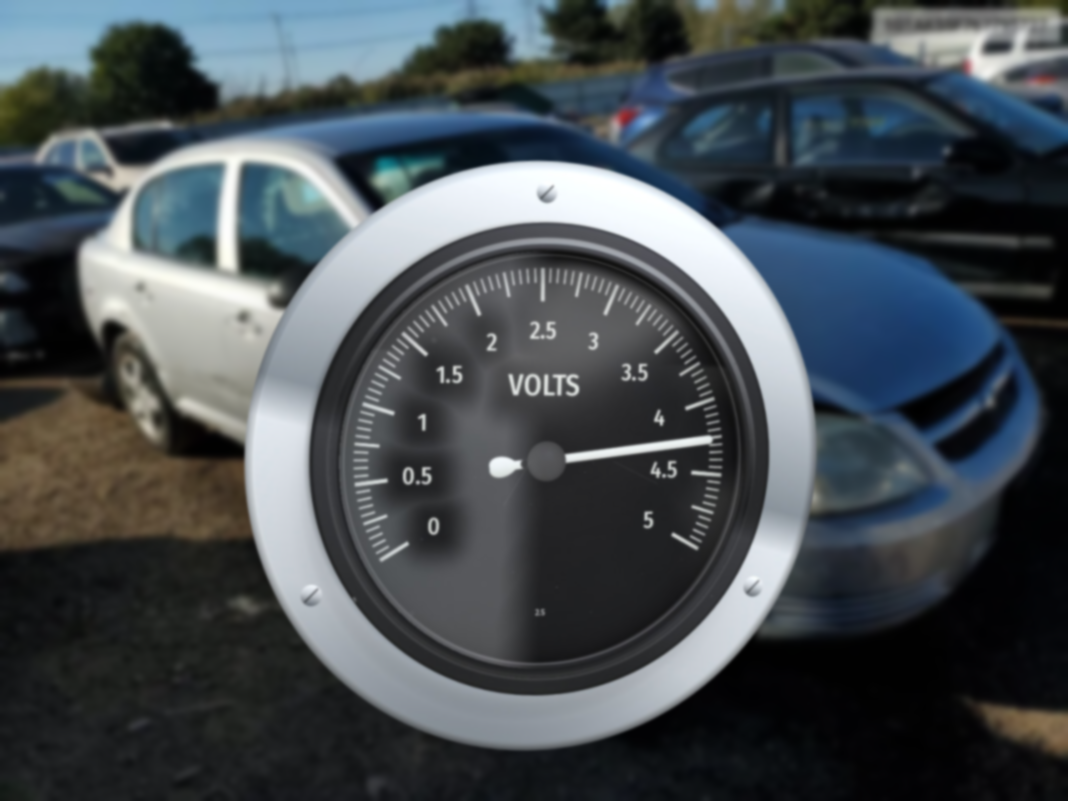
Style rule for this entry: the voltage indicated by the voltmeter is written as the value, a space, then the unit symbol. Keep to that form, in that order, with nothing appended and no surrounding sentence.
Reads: 4.25 V
